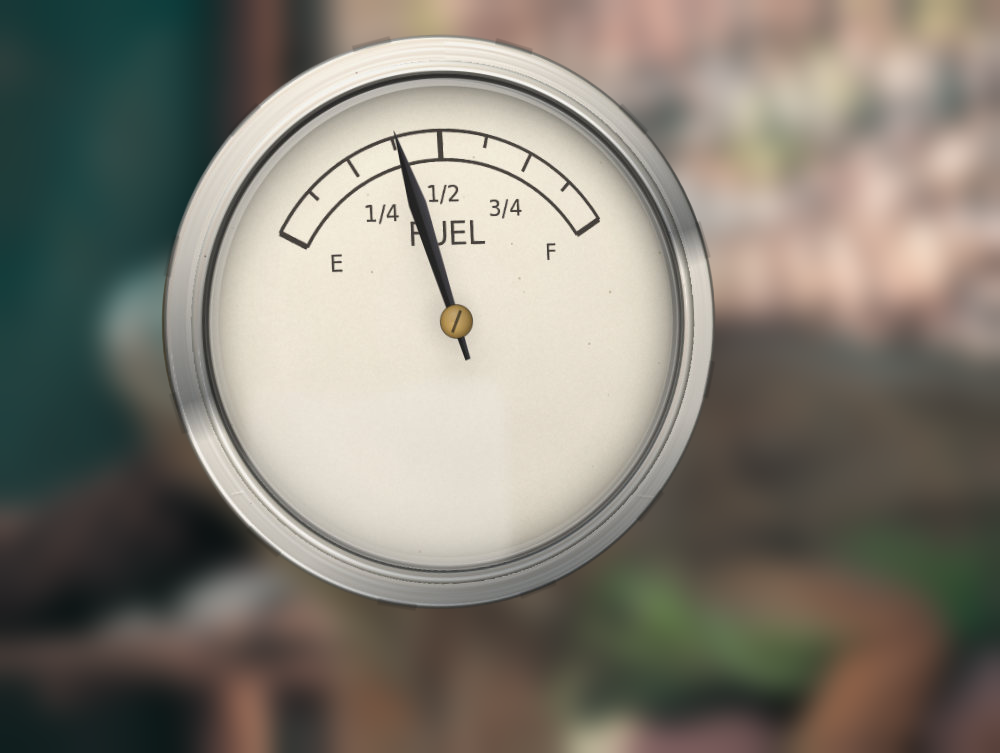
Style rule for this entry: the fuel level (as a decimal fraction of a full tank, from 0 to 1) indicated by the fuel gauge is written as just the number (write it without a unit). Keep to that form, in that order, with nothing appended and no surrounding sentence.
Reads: 0.375
